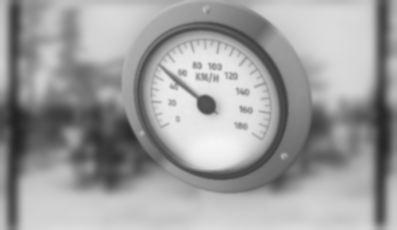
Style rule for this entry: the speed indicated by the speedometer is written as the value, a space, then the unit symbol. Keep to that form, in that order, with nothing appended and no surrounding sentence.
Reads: 50 km/h
